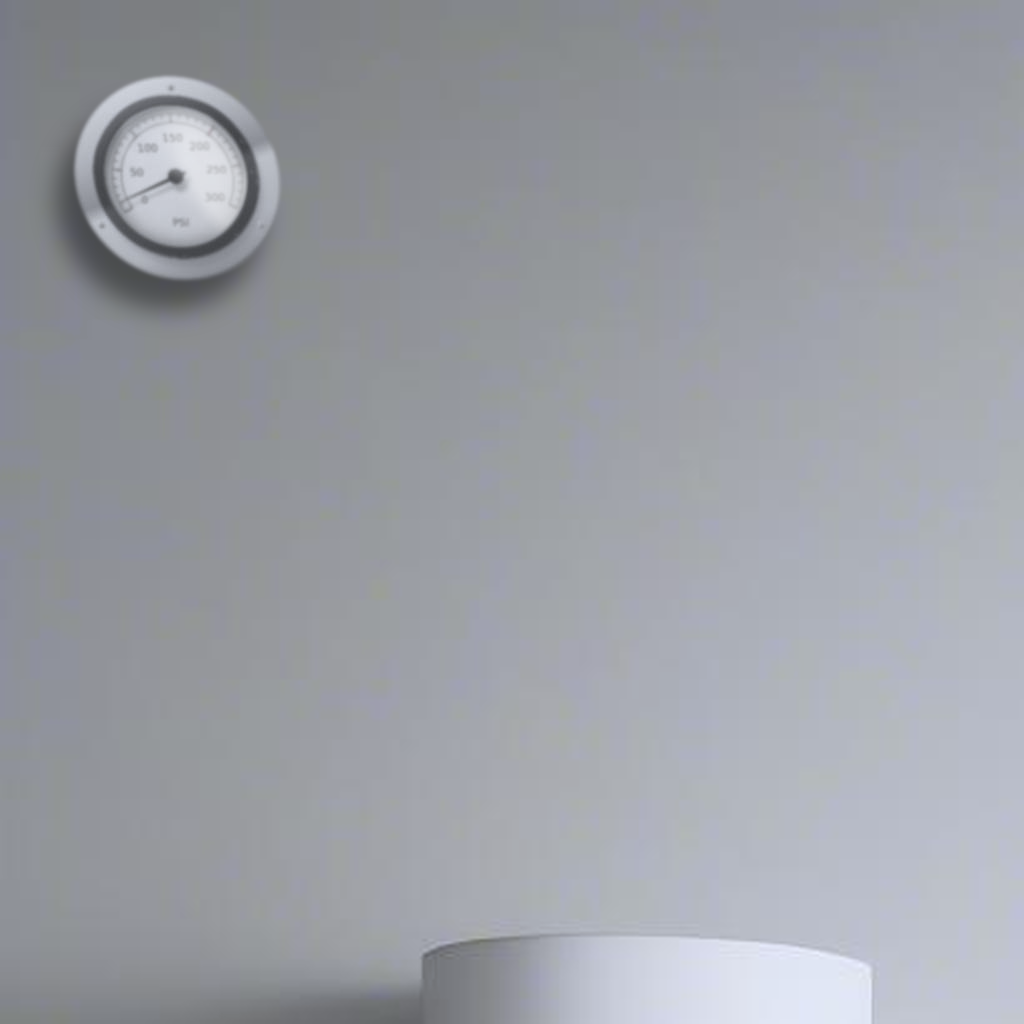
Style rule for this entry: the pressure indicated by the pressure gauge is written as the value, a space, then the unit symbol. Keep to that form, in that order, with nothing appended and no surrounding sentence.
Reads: 10 psi
